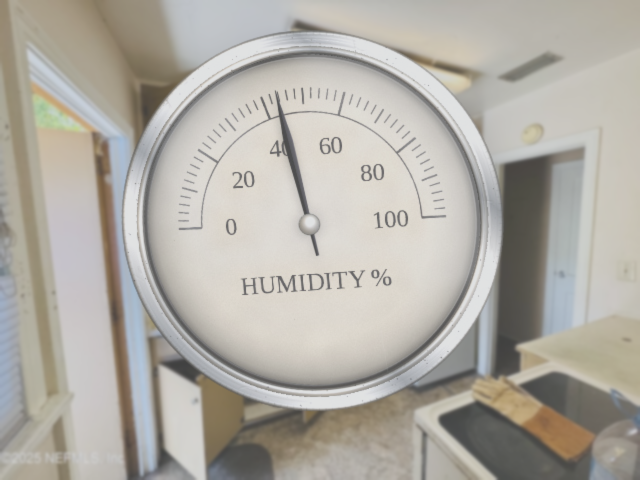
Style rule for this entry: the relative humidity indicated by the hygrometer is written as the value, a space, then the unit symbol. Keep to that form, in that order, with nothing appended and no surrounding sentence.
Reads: 44 %
